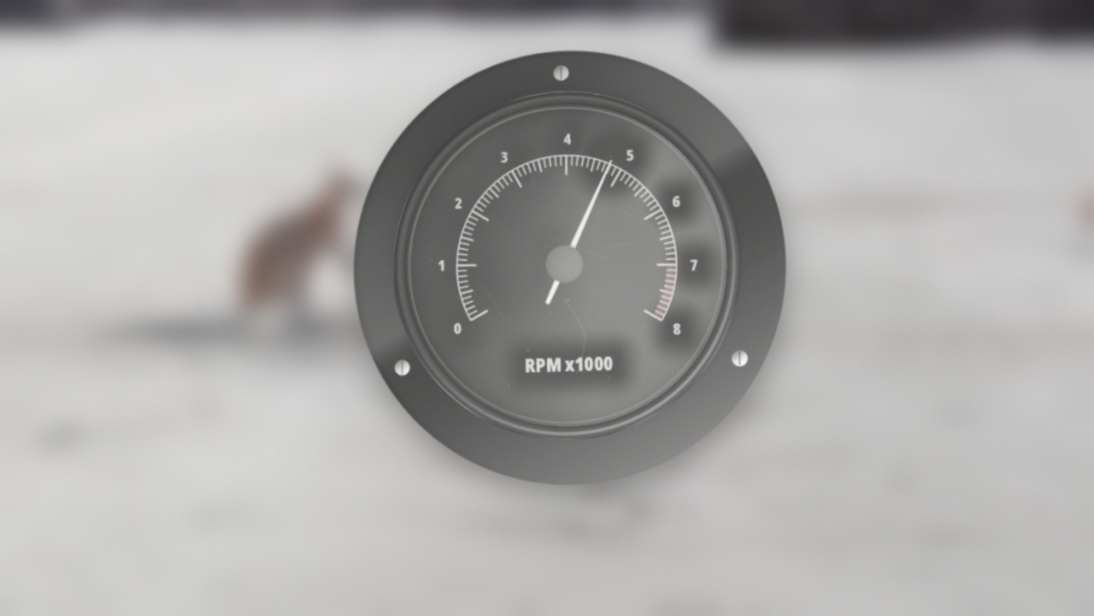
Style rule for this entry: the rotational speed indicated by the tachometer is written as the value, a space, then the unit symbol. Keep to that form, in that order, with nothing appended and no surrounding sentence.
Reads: 4800 rpm
